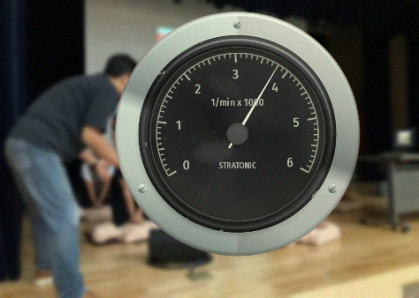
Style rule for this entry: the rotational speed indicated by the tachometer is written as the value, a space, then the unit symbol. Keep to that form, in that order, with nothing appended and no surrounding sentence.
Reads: 3800 rpm
